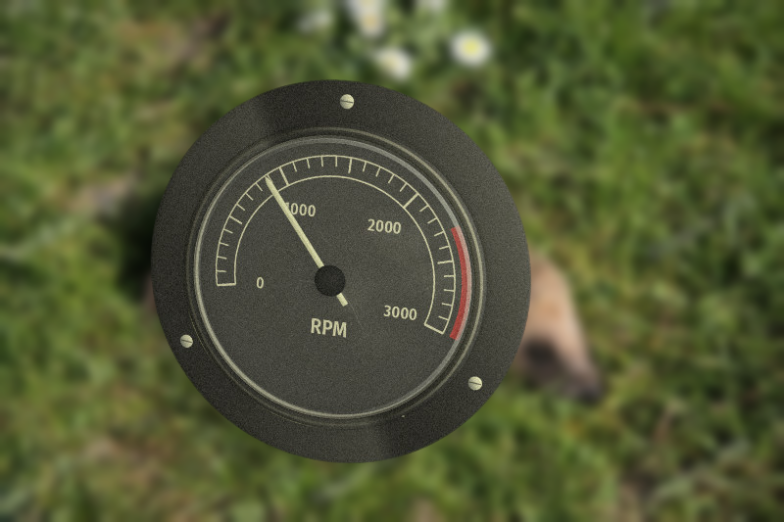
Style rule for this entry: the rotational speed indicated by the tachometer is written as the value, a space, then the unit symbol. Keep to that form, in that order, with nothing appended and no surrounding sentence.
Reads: 900 rpm
